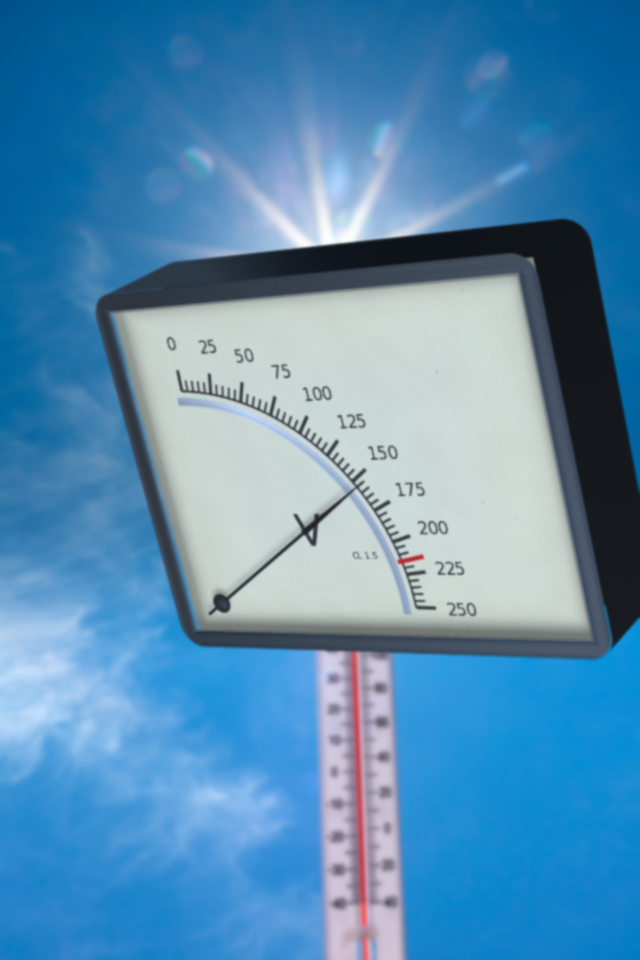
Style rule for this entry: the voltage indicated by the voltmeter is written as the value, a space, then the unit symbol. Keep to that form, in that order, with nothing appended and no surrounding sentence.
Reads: 155 V
